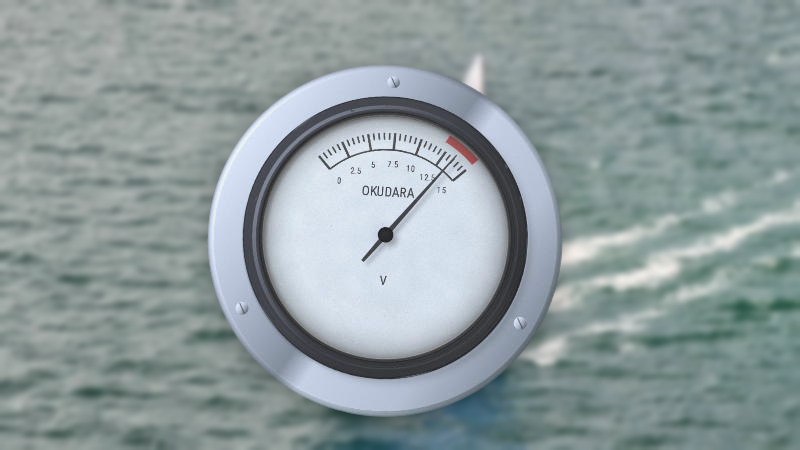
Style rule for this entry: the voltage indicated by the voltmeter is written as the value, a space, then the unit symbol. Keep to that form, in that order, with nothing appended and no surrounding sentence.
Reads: 13.5 V
